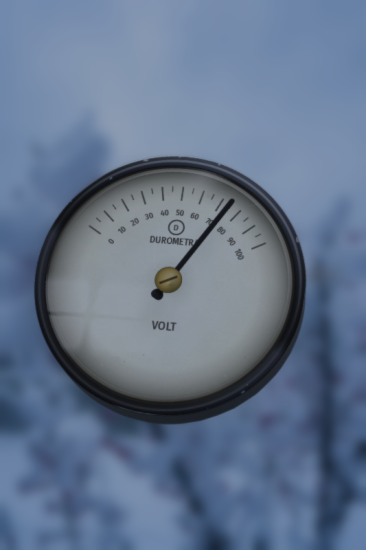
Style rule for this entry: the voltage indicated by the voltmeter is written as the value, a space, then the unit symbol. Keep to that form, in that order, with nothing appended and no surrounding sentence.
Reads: 75 V
